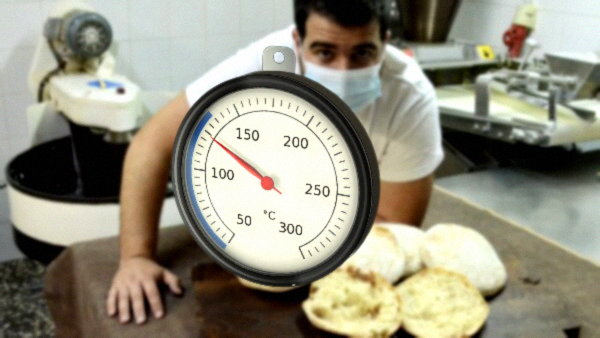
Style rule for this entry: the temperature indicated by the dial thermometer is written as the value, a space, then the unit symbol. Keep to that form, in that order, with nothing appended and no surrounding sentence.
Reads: 125 °C
